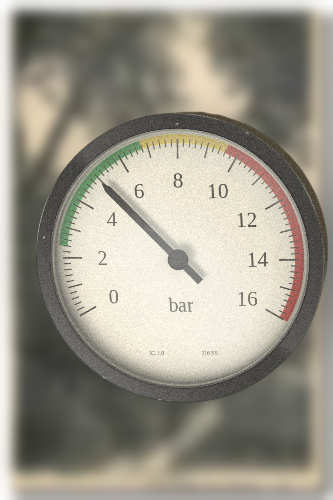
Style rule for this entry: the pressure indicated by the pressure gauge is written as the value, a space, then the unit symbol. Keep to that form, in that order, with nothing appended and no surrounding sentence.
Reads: 5 bar
